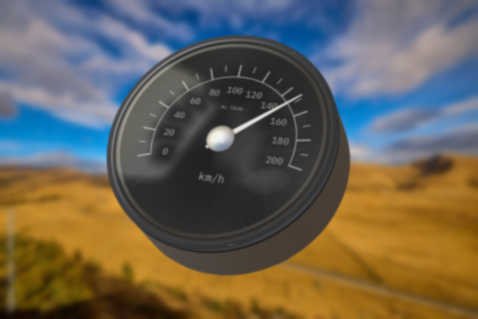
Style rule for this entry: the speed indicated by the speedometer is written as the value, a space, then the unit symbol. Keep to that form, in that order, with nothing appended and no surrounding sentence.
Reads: 150 km/h
